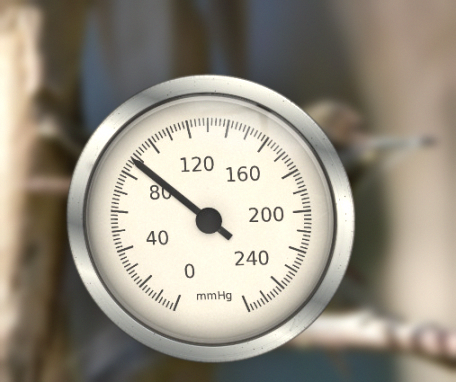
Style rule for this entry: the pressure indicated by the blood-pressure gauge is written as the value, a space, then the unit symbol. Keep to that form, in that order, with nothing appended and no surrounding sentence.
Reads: 88 mmHg
